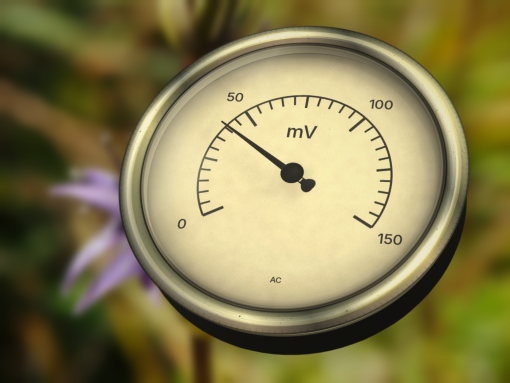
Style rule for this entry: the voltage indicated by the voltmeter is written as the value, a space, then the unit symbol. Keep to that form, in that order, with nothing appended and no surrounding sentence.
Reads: 40 mV
